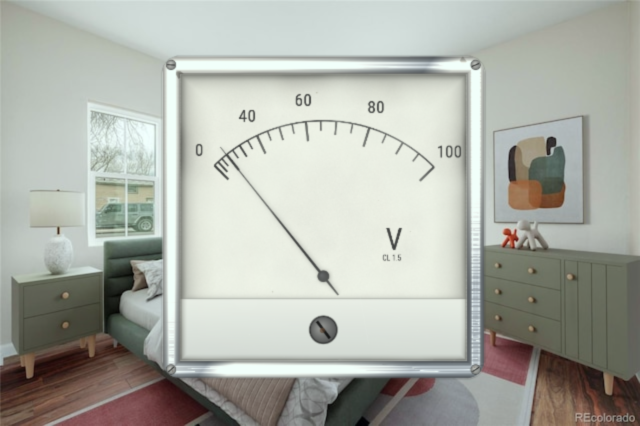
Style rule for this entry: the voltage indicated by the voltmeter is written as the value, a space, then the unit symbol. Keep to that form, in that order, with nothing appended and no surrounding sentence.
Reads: 20 V
